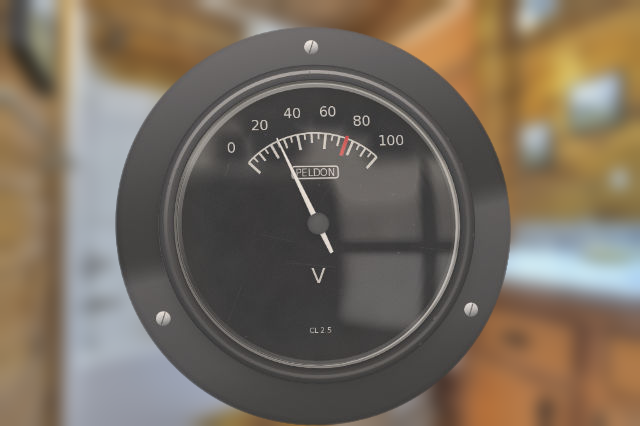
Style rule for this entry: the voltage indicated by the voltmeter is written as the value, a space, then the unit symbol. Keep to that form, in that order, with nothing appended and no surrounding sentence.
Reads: 25 V
